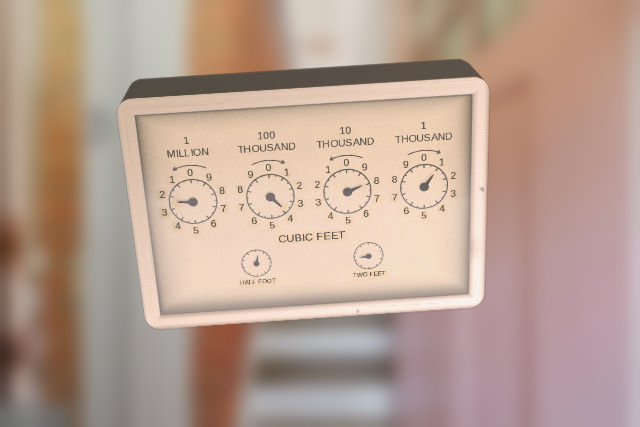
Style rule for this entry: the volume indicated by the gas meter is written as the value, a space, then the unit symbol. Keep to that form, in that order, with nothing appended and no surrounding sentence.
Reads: 238100 ft³
